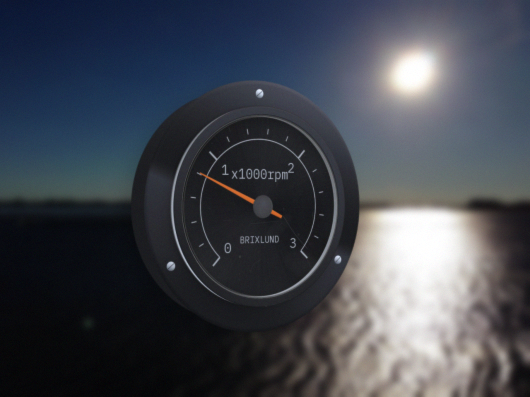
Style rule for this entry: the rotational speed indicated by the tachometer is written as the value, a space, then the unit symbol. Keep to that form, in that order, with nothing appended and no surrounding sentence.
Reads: 800 rpm
